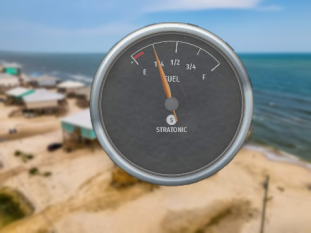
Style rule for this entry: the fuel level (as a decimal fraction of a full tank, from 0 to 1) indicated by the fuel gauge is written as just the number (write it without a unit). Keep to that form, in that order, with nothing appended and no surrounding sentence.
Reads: 0.25
